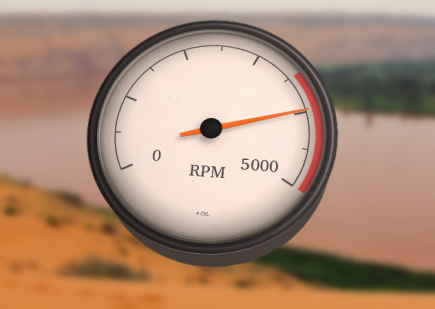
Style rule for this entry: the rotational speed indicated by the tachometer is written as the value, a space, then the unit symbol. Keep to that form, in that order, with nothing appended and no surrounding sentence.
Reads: 4000 rpm
